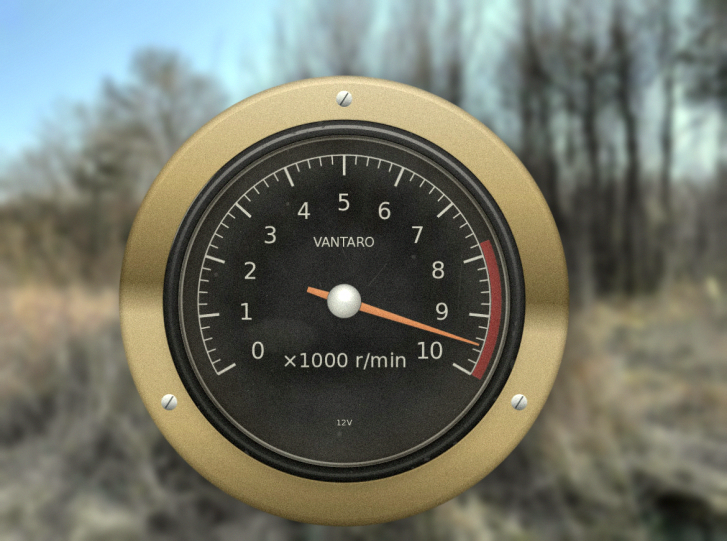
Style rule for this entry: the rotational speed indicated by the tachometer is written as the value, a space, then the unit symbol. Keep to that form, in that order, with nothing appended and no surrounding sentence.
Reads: 9500 rpm
